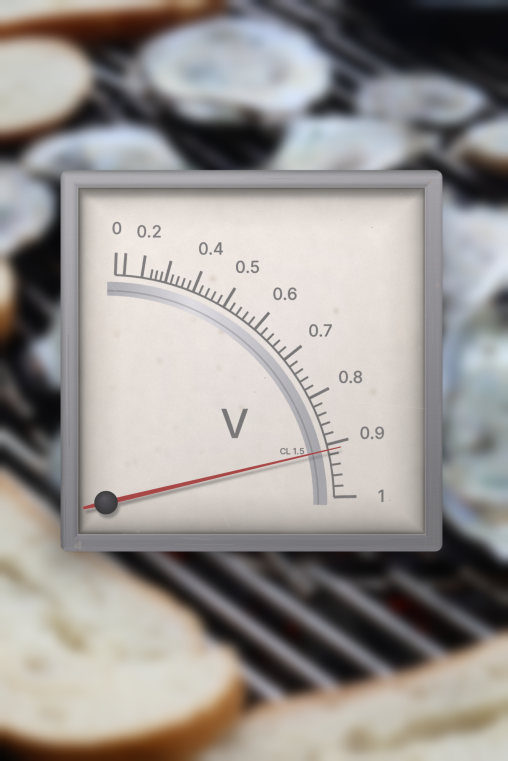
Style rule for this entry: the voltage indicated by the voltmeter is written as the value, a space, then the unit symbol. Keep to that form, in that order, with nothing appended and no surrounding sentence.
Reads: 0.91 V
